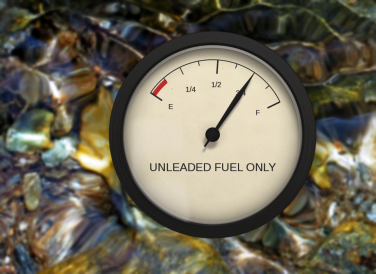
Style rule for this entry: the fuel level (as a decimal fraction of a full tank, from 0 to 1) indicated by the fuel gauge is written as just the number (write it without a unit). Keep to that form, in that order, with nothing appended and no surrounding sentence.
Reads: 0.75
